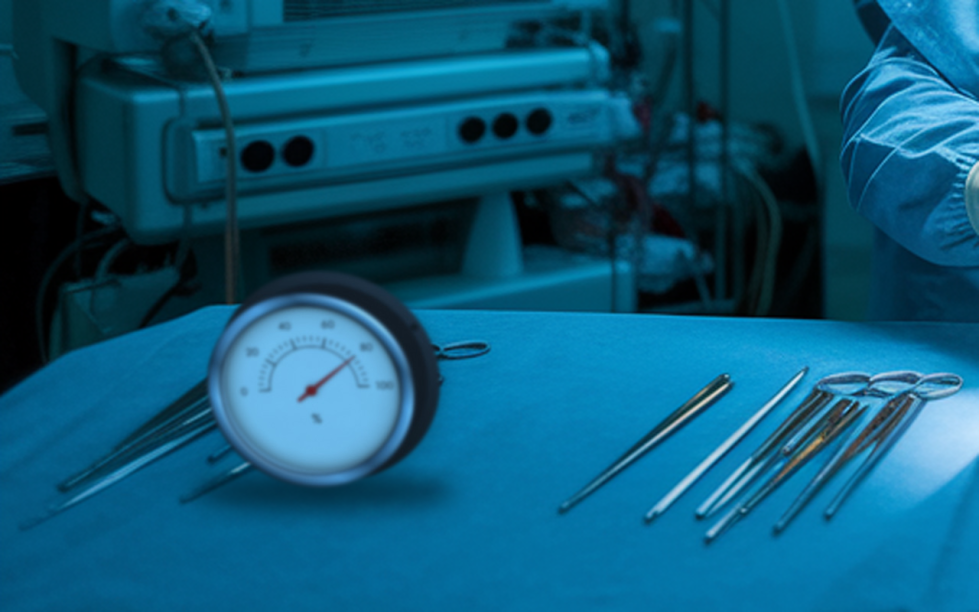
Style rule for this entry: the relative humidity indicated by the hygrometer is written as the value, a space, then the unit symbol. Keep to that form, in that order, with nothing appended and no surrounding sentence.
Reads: 80 %
